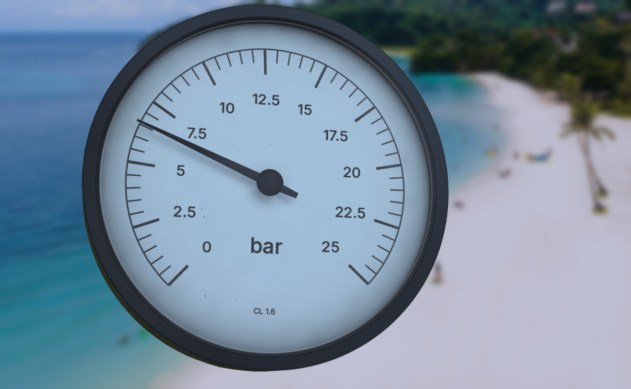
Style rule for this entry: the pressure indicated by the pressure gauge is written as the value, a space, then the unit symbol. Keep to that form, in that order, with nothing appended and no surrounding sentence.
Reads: 6.5 bar
